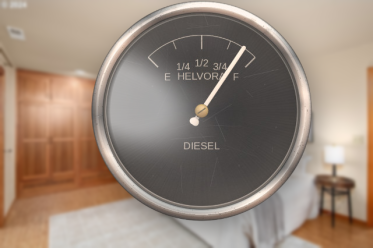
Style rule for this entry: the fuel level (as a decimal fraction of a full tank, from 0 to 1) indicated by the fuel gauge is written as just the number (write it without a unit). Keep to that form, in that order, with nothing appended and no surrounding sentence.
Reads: 0.875
